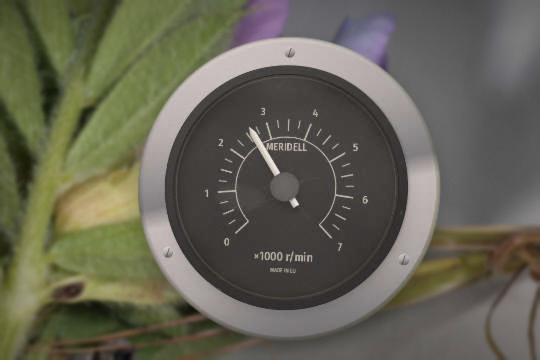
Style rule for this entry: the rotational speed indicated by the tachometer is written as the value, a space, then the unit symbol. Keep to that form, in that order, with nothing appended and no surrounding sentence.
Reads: 2625 rpm
